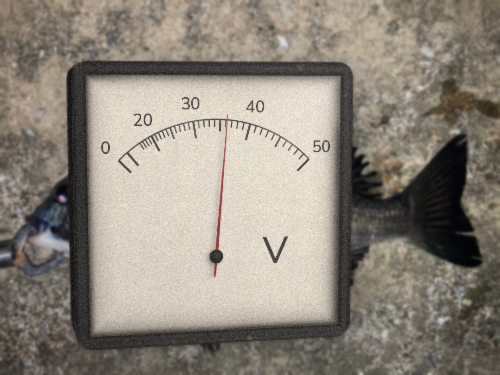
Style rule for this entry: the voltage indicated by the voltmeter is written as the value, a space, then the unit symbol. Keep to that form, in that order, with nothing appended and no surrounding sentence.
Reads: 36 V
